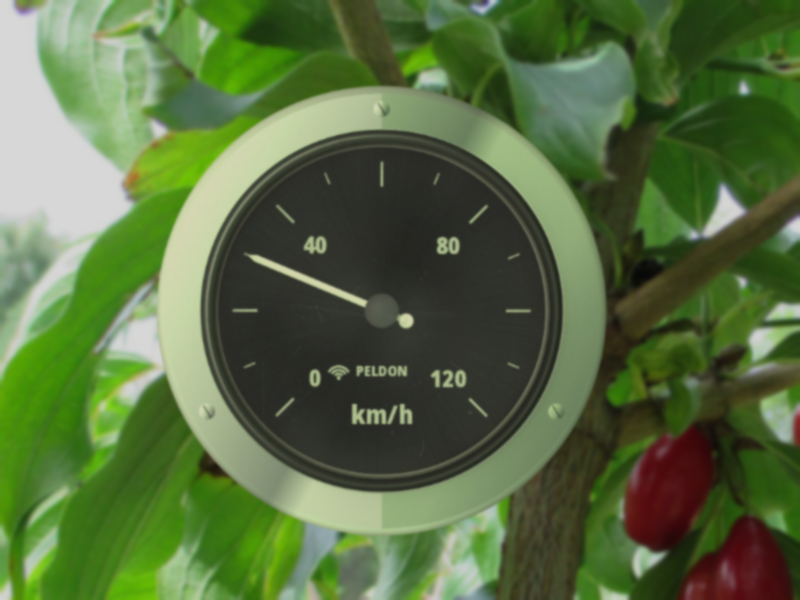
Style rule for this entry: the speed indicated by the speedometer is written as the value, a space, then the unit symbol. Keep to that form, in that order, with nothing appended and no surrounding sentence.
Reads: 30 km/h
